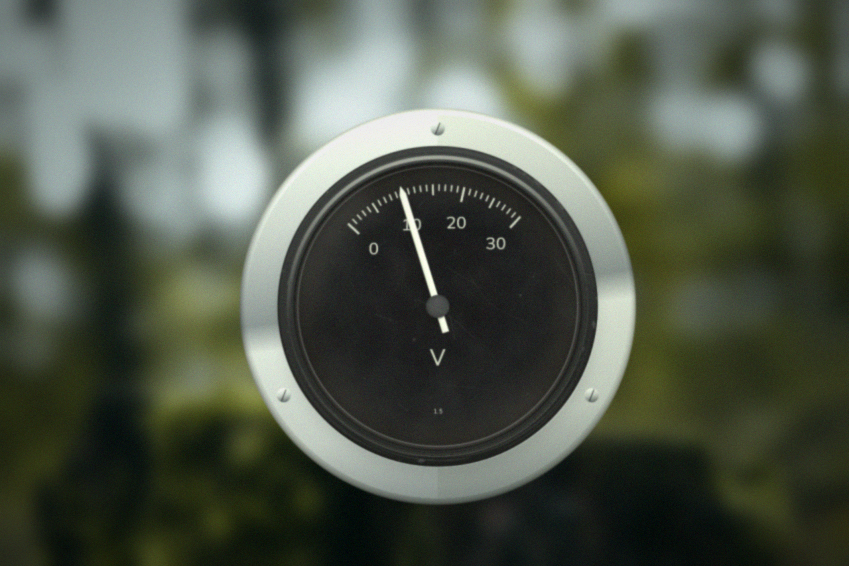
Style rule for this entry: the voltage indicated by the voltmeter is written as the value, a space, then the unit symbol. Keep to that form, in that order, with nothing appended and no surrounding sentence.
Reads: 10 V
